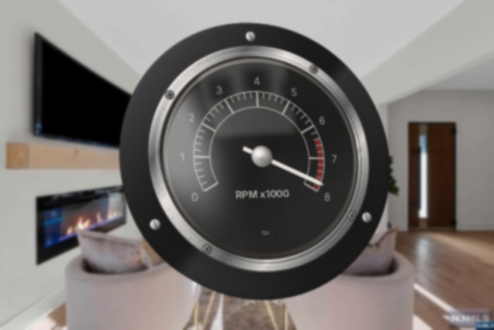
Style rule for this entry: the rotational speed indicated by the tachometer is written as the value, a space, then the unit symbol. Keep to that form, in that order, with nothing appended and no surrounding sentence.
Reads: 7800 rpm
